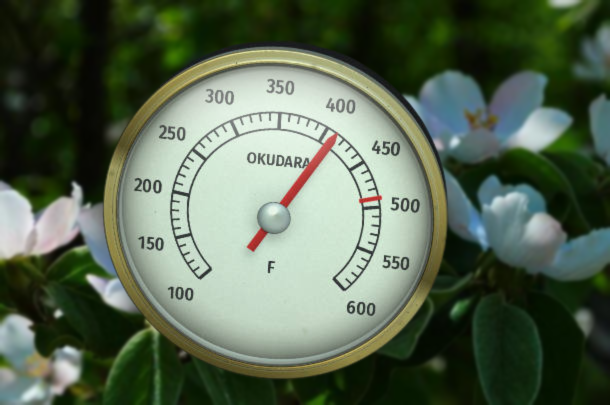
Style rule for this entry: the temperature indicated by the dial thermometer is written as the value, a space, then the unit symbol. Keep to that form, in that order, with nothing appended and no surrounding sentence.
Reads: 410 °F
